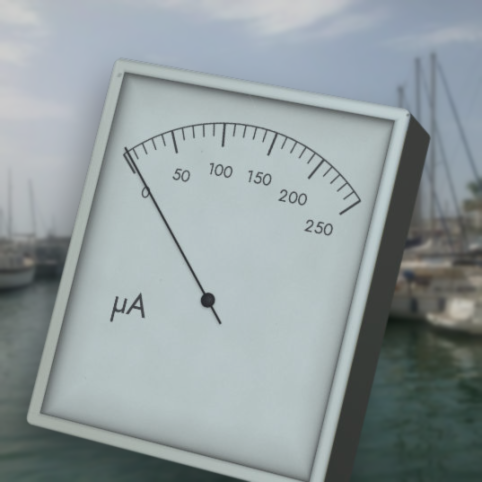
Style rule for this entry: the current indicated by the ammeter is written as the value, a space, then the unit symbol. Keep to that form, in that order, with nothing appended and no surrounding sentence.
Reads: 5 µA
